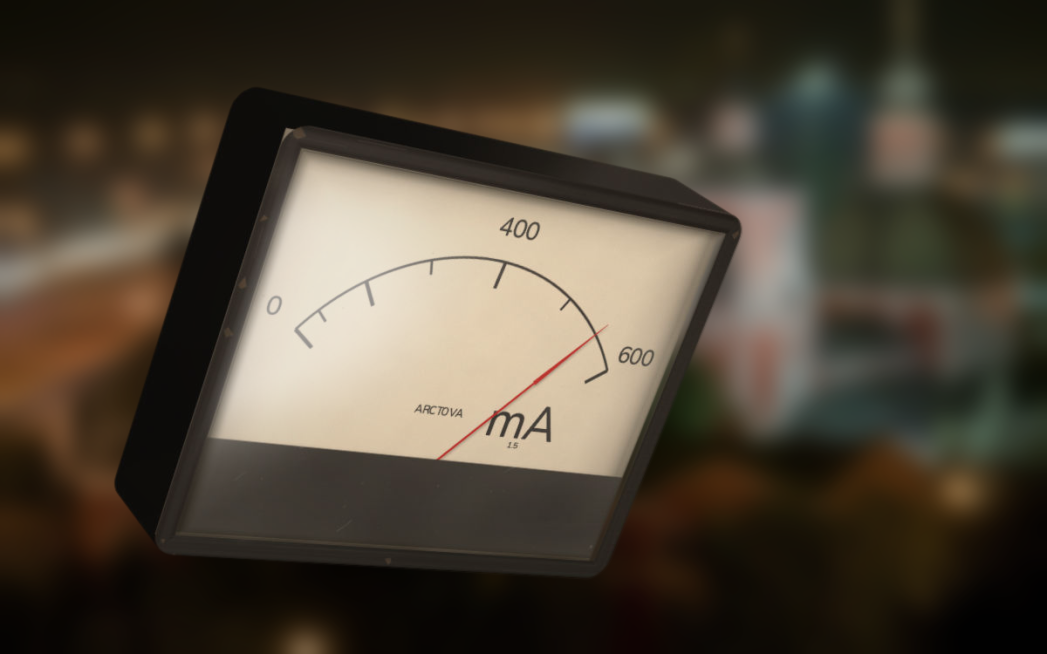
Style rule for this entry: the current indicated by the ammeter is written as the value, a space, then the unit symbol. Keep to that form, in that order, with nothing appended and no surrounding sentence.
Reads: 550 mA
